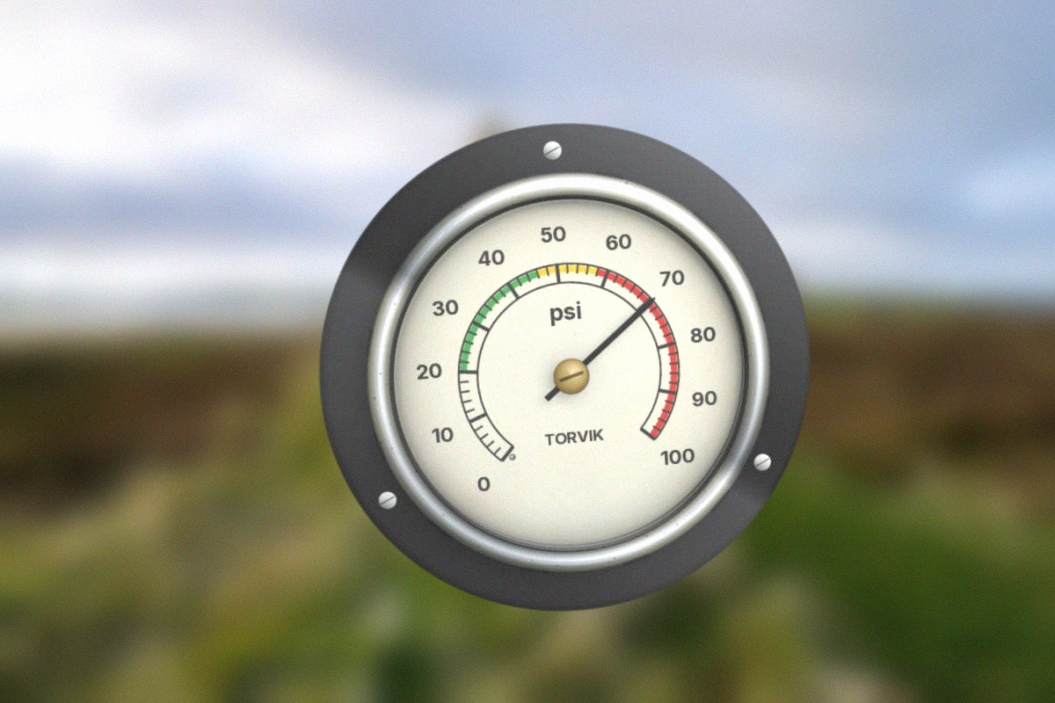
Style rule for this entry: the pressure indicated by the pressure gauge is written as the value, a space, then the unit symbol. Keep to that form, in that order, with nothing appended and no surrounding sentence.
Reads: 70 psi
